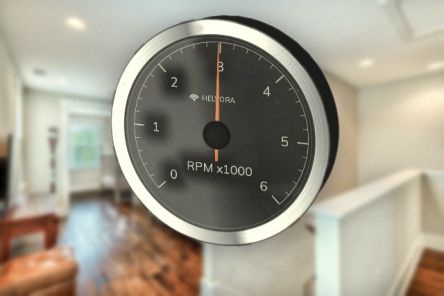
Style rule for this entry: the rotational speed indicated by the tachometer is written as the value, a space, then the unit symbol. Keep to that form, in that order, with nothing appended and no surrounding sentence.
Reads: 3000 rpm
